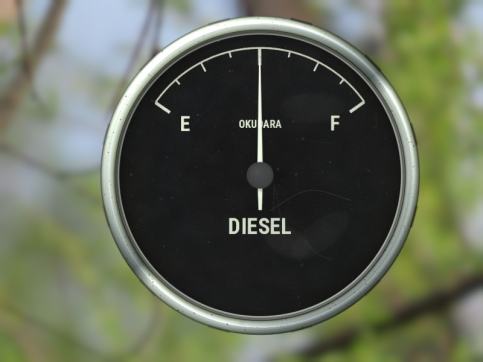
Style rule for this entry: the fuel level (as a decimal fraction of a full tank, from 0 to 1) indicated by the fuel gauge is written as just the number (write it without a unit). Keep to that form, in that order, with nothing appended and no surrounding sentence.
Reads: 0.5
